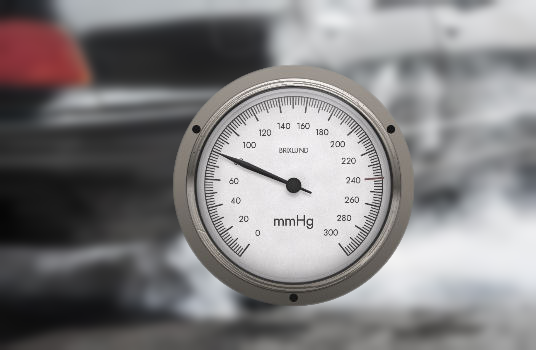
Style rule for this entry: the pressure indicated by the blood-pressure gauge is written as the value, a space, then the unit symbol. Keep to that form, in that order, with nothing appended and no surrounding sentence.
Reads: 80 mmHg
